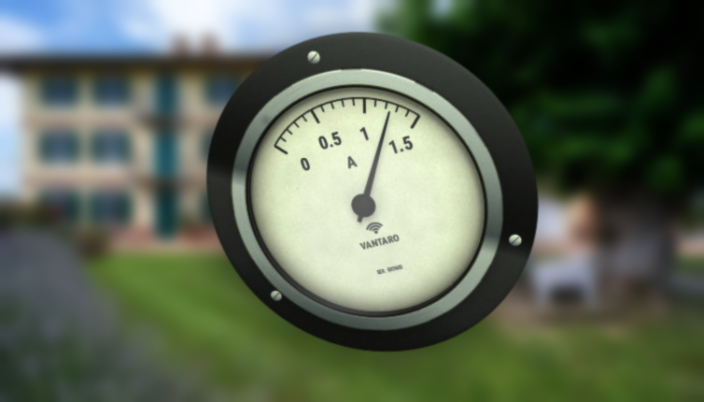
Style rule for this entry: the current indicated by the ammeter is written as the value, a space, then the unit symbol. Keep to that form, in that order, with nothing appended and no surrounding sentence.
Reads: 1.25 A
